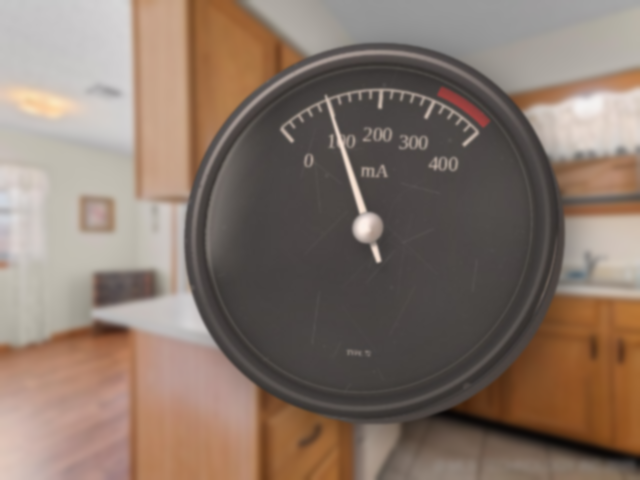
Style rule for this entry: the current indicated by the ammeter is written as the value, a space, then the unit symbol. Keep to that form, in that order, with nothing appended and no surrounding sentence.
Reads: 100 mA
